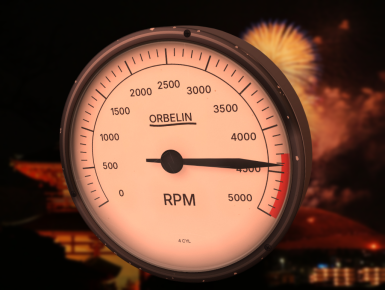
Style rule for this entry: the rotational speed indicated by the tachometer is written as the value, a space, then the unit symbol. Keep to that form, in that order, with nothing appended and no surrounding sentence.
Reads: 4400 rpm
